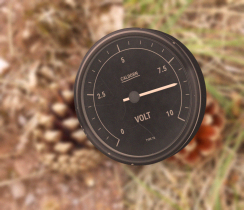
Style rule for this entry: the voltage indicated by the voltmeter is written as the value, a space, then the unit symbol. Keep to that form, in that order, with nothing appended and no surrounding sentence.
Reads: 8.5 V
